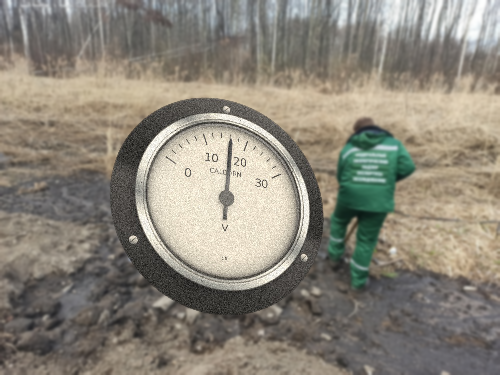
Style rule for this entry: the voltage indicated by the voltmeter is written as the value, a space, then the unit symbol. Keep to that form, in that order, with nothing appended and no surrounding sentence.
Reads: 16 V
